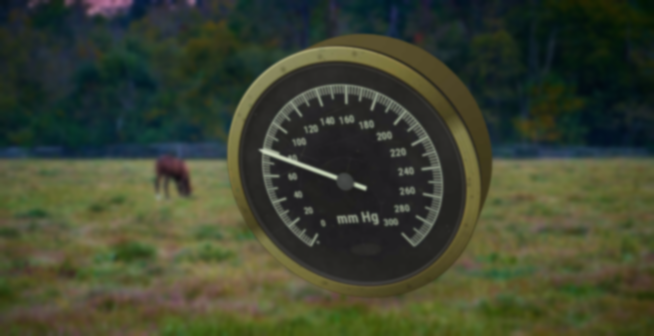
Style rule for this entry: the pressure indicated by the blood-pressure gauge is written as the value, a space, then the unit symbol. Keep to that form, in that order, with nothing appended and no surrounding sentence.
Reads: 80 mmHg
